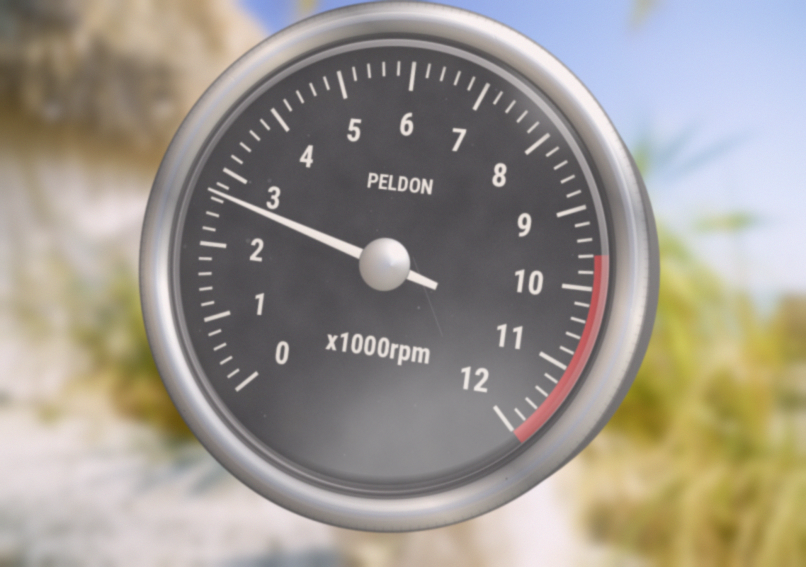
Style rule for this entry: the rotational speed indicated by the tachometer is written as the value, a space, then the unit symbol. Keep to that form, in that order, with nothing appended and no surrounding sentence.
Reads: 2700 rpm
